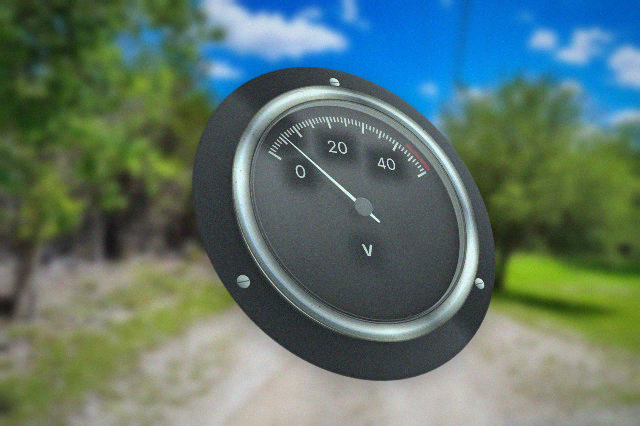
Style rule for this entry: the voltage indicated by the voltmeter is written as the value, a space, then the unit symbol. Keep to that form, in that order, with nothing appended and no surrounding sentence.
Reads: 5 V
